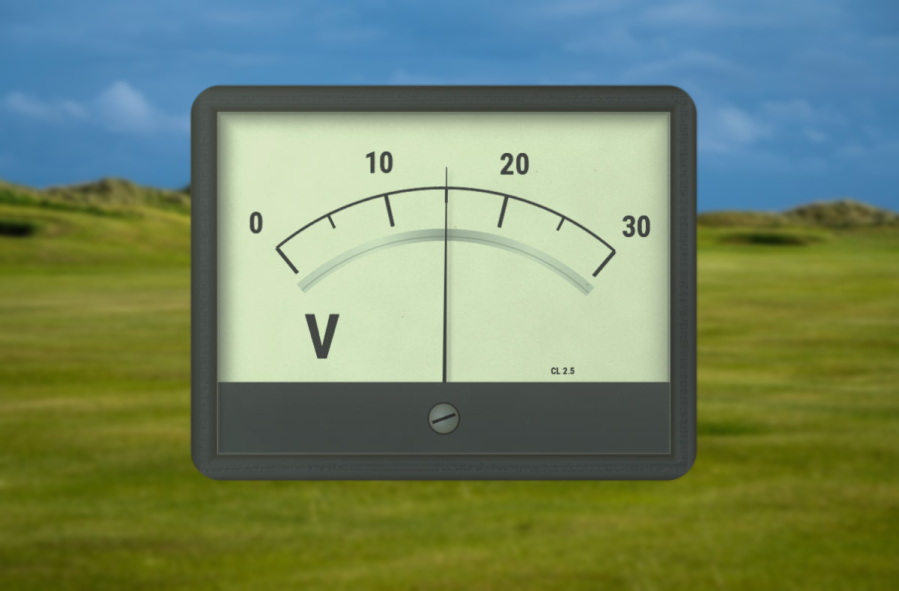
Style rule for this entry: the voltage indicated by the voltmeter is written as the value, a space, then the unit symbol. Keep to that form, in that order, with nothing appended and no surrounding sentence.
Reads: 15 V
